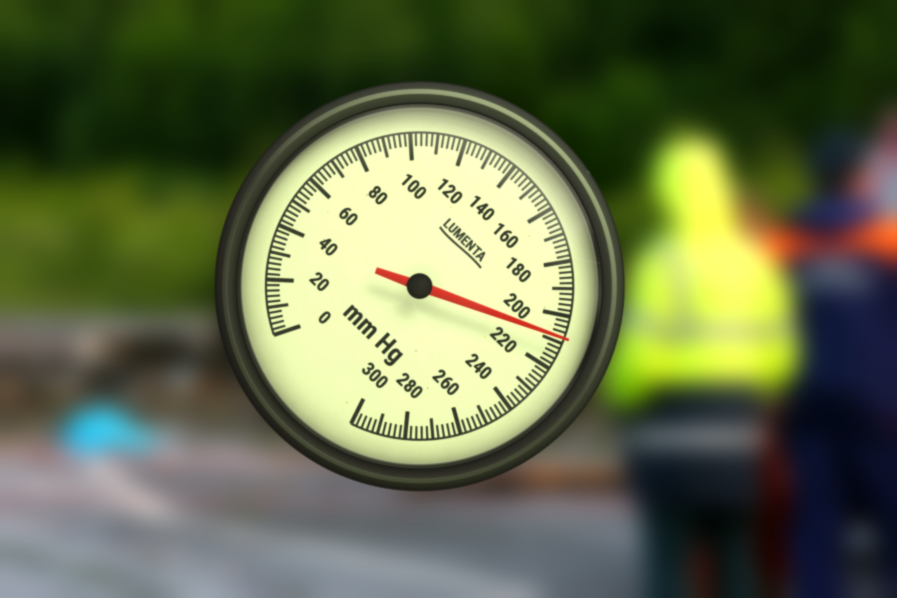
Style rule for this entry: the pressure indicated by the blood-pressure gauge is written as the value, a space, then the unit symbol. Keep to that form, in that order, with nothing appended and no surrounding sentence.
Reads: 208 mmHg
